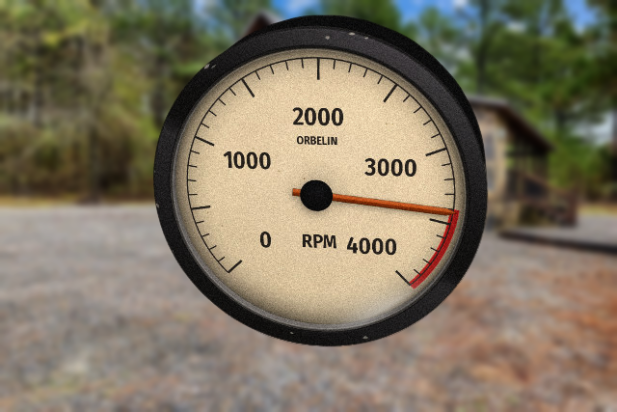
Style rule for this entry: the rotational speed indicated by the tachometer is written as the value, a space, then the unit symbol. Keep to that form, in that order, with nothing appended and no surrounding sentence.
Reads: 3400 rpm
